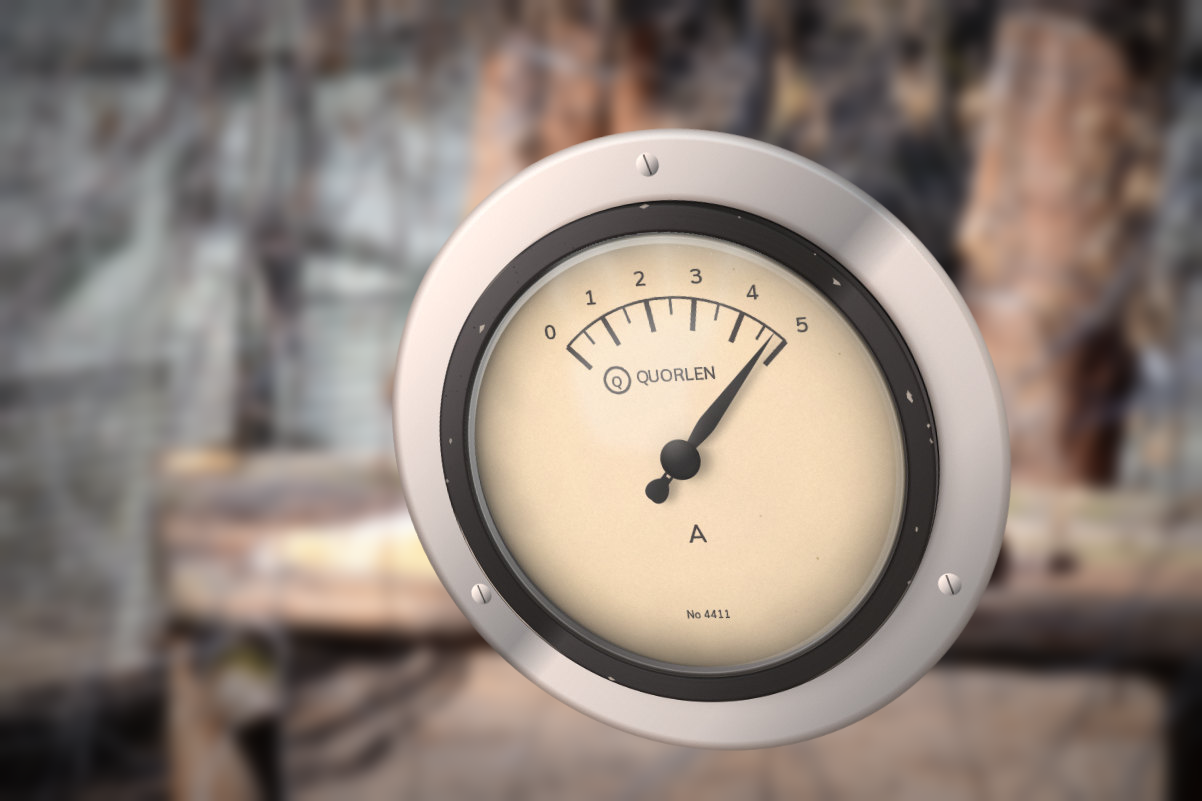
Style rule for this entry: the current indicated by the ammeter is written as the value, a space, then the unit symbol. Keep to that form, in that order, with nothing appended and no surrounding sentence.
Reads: 4.75 A
